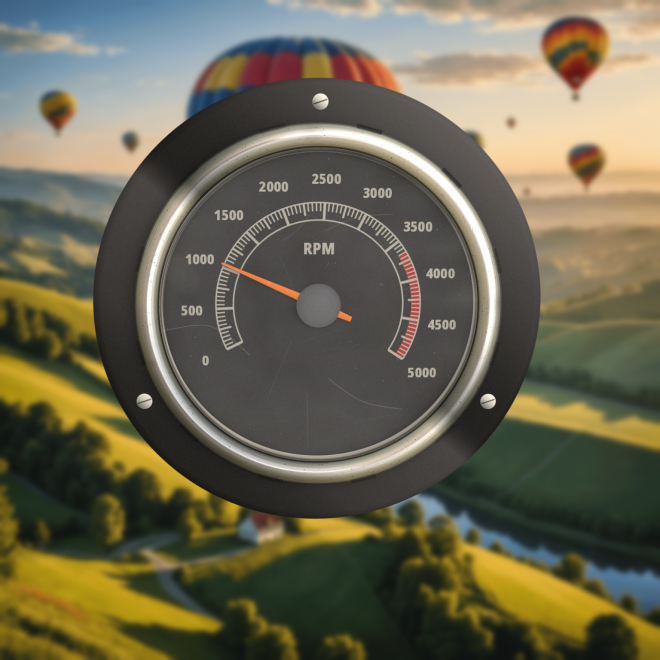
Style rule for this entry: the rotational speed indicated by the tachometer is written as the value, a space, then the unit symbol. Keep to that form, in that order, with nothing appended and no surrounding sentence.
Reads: 1050 rpm
